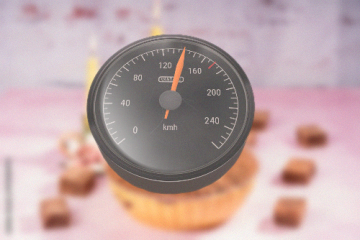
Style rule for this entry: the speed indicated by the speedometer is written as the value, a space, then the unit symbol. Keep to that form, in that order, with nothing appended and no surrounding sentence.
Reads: 140 km/h
